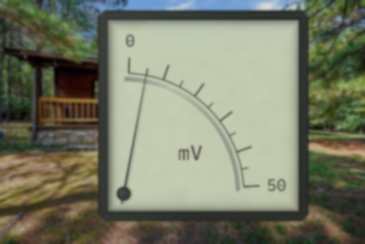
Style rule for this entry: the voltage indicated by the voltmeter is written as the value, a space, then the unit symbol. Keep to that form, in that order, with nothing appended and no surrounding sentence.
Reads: 5 mV
